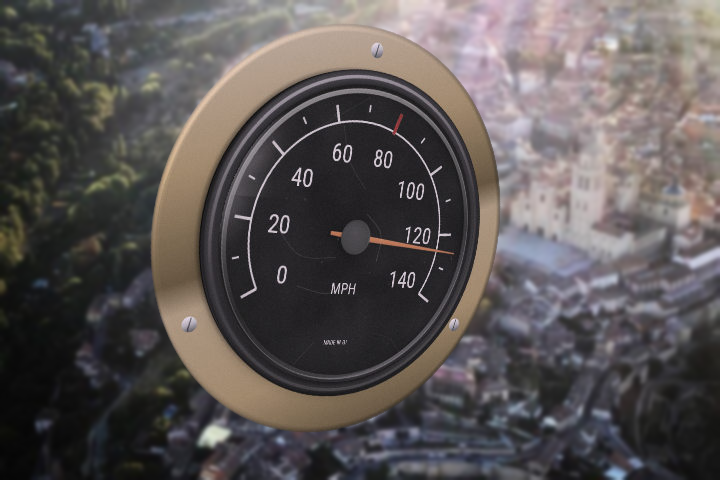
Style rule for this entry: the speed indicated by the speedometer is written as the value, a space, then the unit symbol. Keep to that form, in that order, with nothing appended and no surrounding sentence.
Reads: 125 mph
